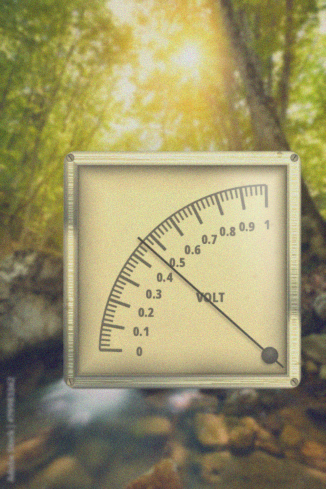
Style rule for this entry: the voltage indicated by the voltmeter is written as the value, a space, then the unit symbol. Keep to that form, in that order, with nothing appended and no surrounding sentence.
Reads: 0.46 V
